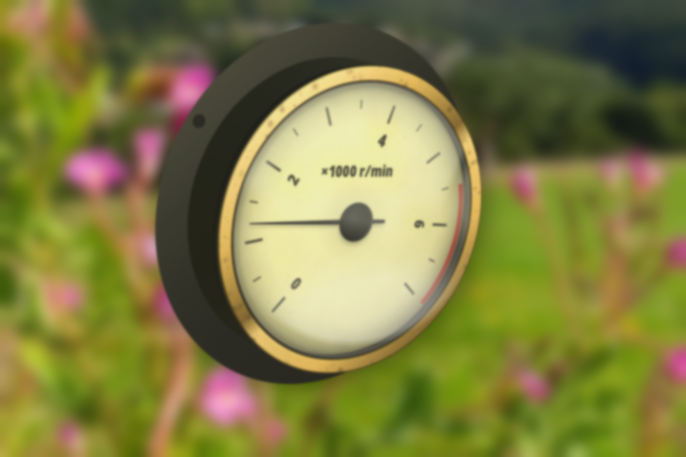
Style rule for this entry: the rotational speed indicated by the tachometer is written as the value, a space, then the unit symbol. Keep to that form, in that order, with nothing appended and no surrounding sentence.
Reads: 1250 rpm
